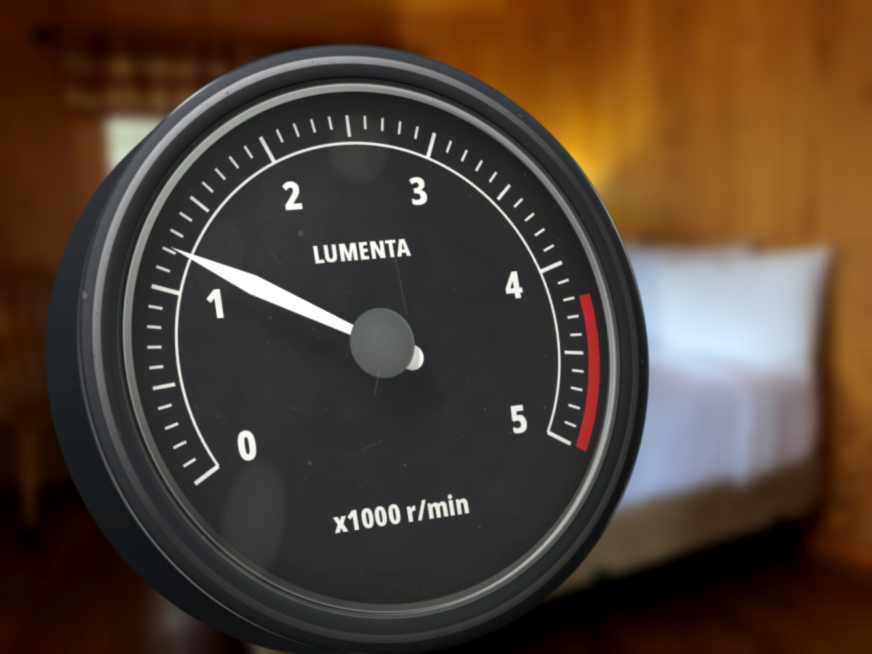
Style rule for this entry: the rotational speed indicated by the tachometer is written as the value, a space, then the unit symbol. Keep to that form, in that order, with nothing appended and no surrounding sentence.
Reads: 1200 rpm
